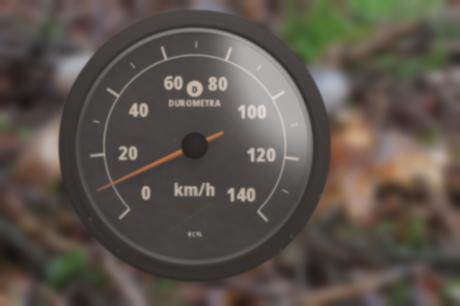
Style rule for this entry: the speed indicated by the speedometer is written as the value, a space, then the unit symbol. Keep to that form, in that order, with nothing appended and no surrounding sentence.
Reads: 10 km/h
